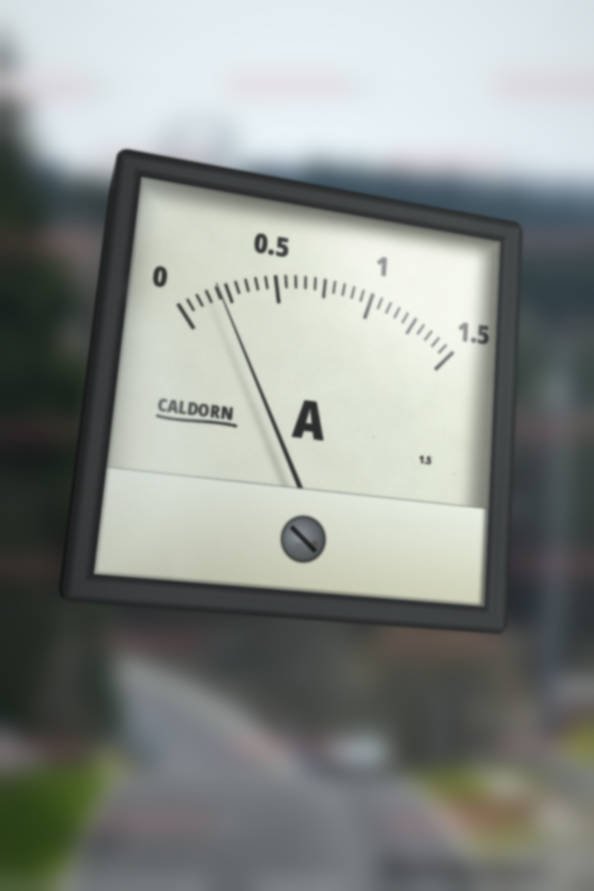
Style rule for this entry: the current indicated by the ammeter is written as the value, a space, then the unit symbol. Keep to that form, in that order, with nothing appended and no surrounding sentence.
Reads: 0.2 A
